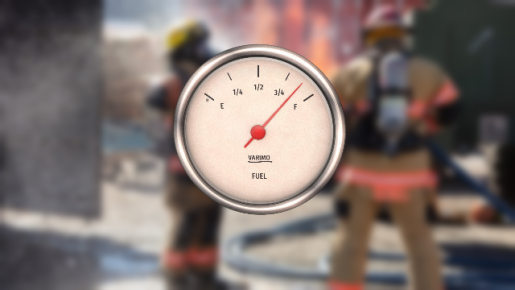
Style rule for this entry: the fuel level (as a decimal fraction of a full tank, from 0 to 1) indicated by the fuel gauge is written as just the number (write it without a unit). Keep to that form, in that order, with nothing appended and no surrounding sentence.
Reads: 0.875
